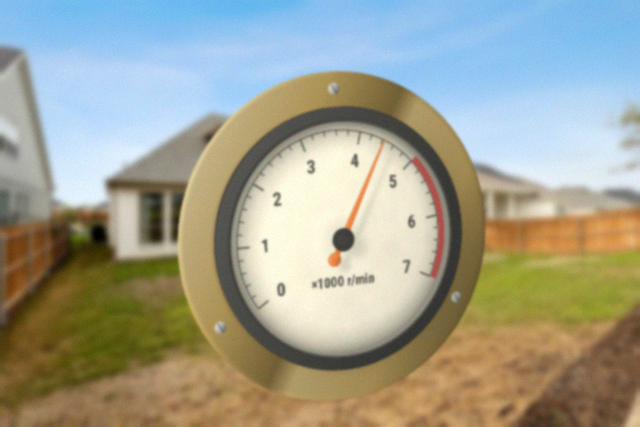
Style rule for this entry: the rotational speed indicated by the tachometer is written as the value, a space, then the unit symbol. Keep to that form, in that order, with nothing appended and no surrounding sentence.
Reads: 4400 rpm
